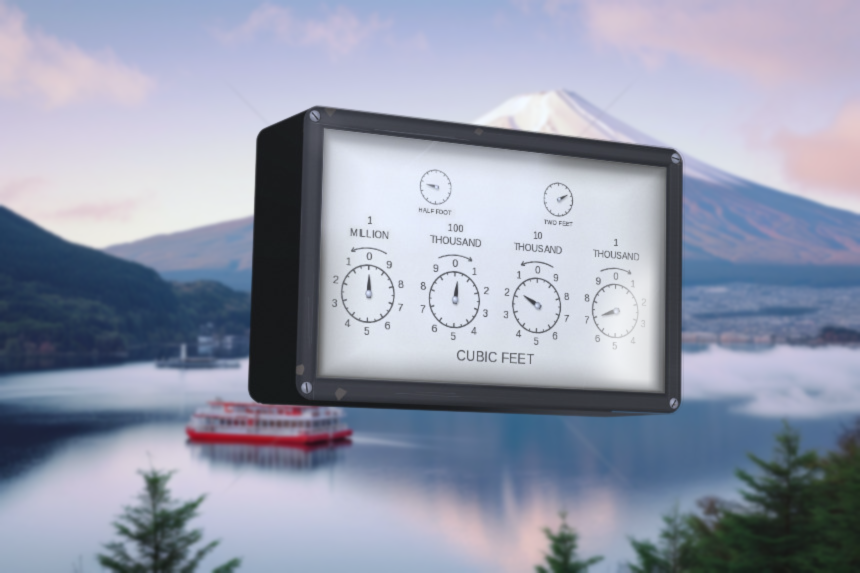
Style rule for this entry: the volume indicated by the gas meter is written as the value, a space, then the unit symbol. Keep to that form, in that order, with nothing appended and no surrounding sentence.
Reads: 1700 ft³
